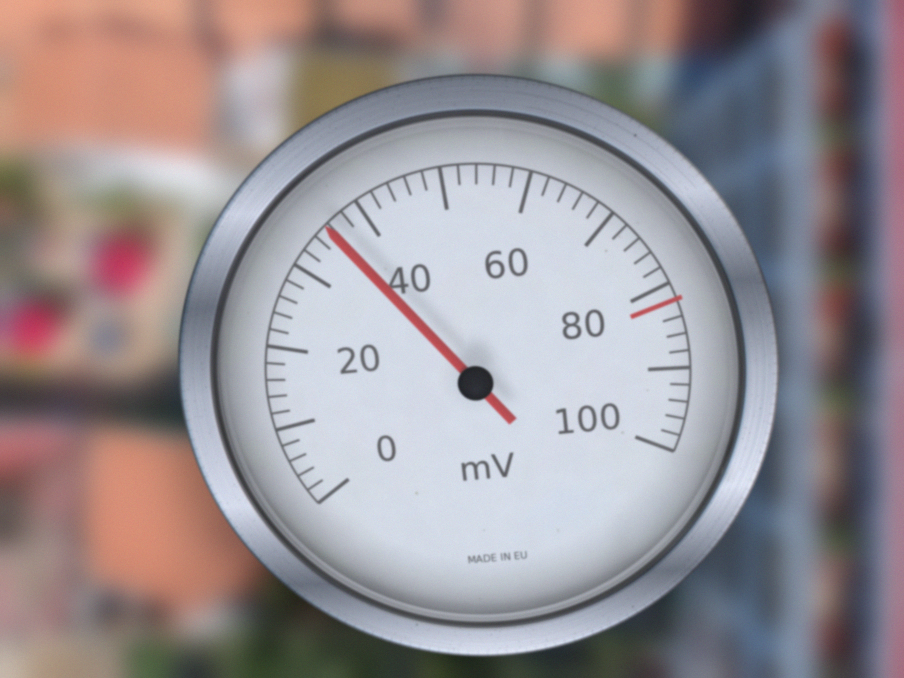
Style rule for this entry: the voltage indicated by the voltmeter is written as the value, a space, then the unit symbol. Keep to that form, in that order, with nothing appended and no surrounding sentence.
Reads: 36 mV
